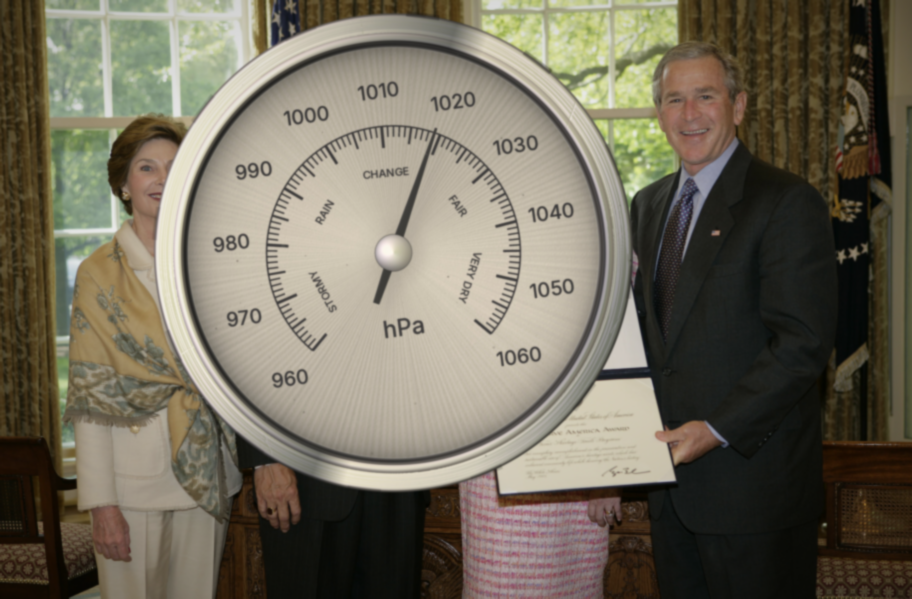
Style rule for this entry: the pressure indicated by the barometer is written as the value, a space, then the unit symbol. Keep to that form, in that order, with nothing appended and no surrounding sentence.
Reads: 1019 hPa
